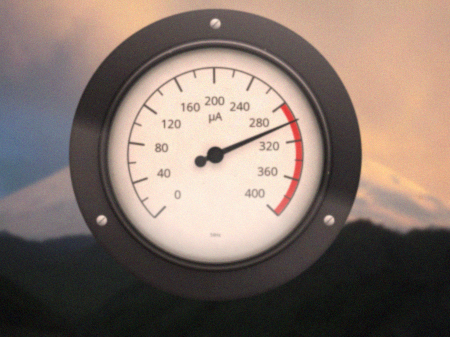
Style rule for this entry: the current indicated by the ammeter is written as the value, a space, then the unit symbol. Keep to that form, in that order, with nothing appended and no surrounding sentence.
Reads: 300 µA
